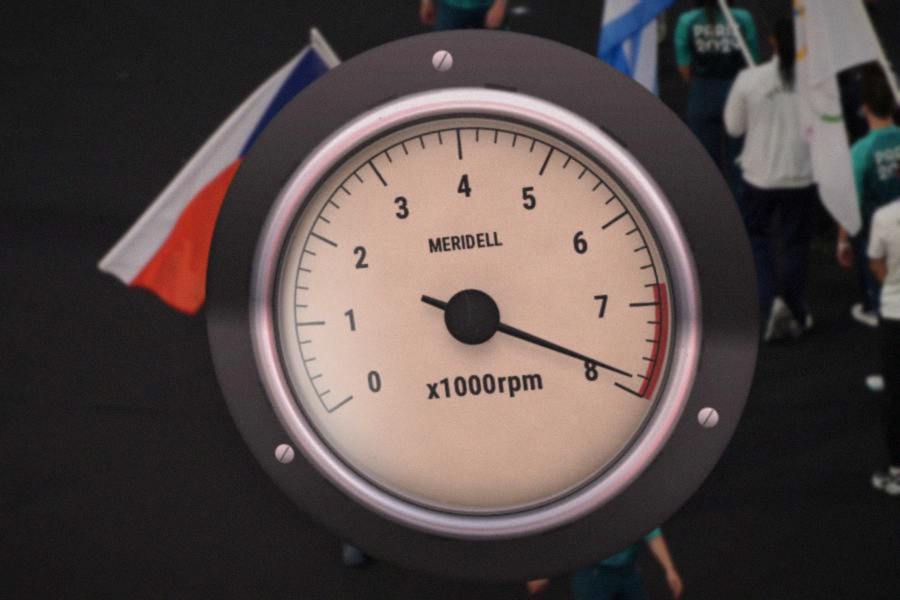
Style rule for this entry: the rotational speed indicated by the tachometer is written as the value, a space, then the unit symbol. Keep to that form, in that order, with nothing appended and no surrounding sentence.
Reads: 7800 rpm
